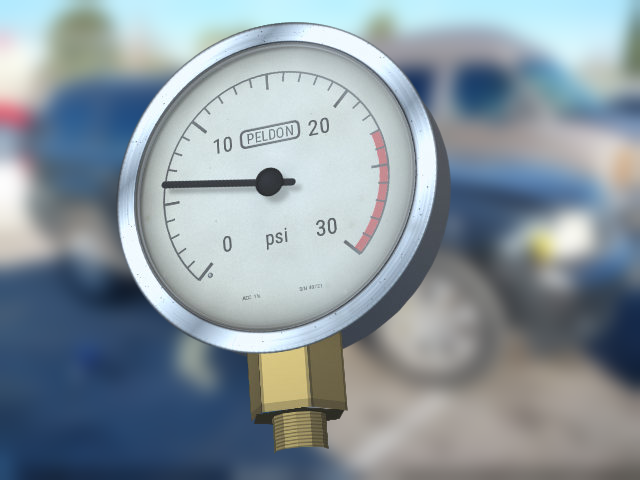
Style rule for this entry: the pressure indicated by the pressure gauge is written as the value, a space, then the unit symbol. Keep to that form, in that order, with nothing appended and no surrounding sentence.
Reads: 6 psi
